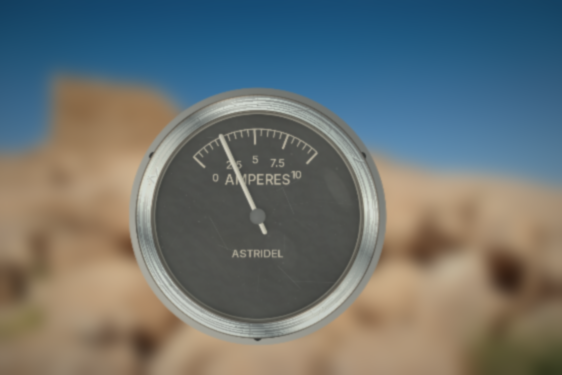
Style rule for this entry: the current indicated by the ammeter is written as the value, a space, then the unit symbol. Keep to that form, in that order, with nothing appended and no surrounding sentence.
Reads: 2.5 A
